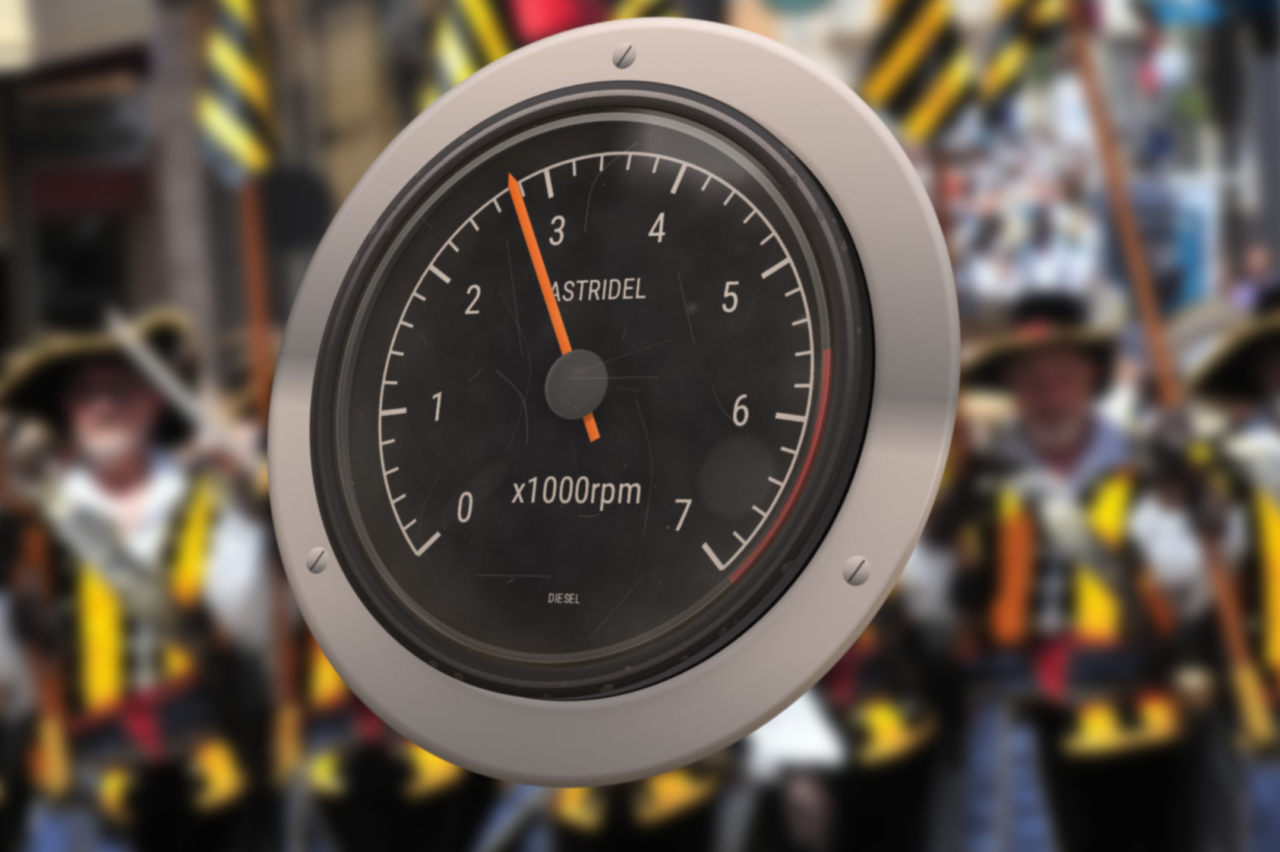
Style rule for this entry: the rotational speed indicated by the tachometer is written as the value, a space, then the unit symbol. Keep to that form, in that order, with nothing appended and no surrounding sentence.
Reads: 2800 rpm
